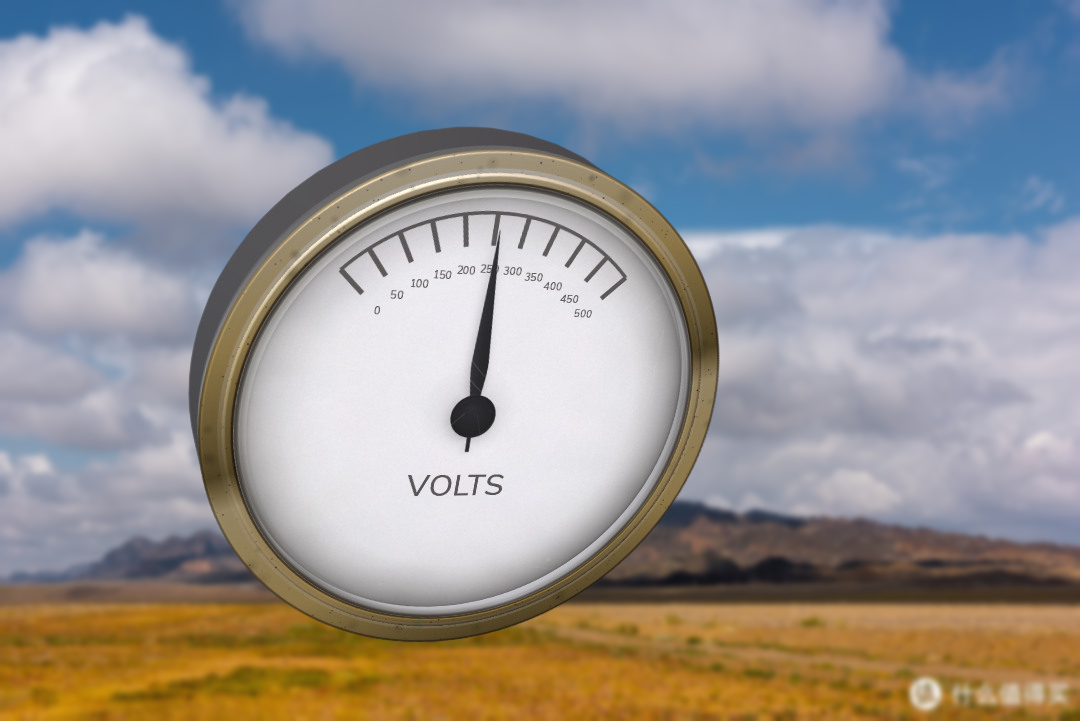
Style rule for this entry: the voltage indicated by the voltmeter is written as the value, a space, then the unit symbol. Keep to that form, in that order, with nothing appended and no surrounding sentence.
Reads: 250 V
